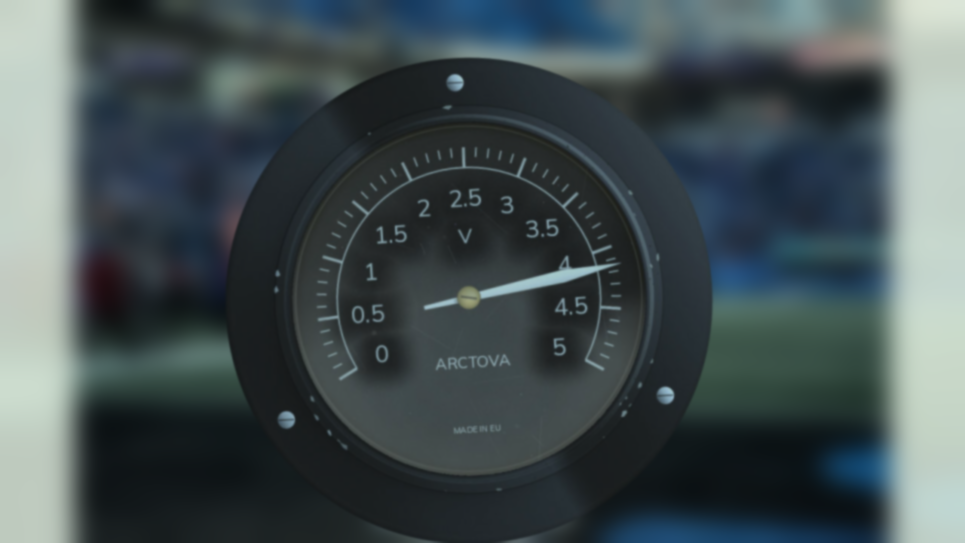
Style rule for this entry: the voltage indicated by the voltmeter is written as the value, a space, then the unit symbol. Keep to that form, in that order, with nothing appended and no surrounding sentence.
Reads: 4.15 V
